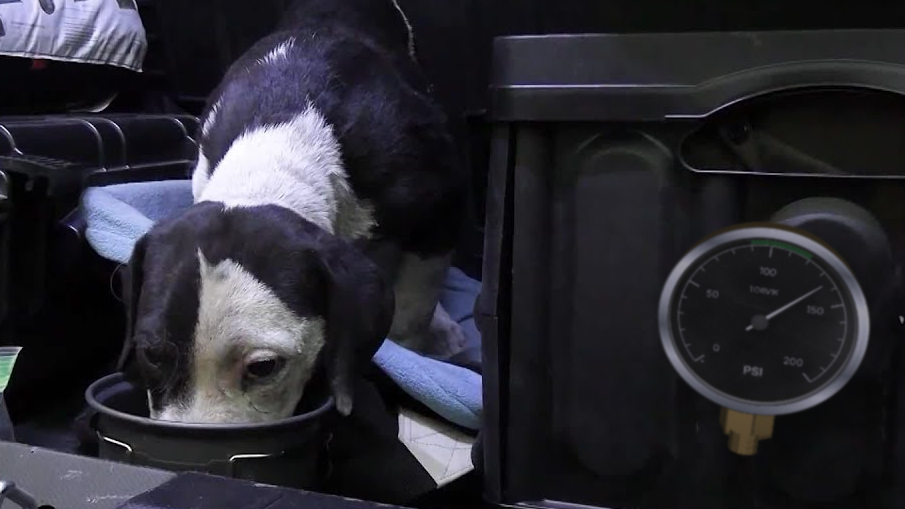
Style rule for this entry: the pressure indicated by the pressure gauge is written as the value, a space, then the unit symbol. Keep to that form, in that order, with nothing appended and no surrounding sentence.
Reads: 135 psi
